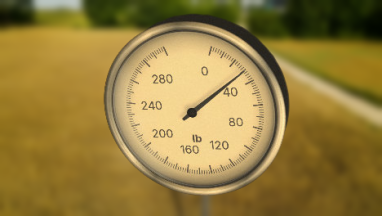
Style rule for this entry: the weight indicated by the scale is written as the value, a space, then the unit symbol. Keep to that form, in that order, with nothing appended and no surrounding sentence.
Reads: 30 lb
